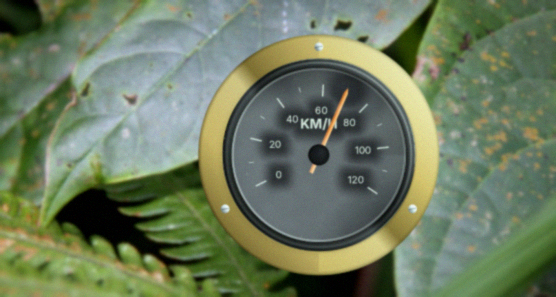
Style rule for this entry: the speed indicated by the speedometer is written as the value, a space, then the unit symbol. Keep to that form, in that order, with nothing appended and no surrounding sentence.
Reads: 70 km/h
